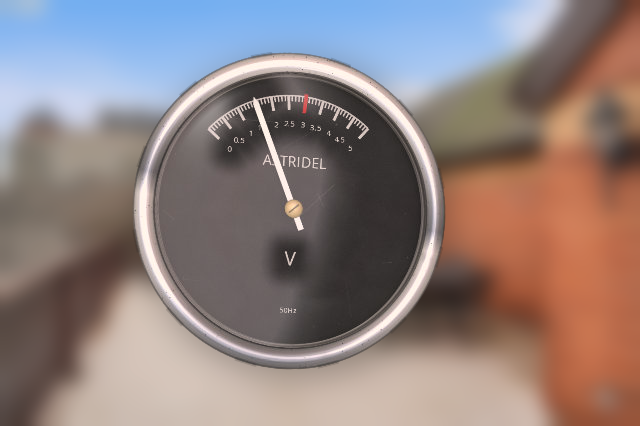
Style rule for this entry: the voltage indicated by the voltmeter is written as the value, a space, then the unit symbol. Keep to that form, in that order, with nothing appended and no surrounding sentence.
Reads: 1.5 V
